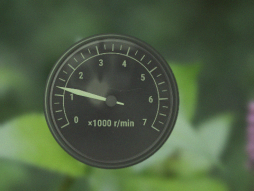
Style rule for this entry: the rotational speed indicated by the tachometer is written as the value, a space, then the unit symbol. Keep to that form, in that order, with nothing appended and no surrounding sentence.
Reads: 1250 rpm
